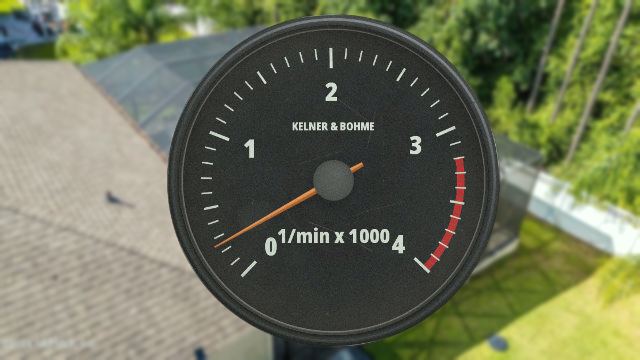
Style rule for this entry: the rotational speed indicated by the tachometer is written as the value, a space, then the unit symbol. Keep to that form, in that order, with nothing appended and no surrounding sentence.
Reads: 250 rpm
